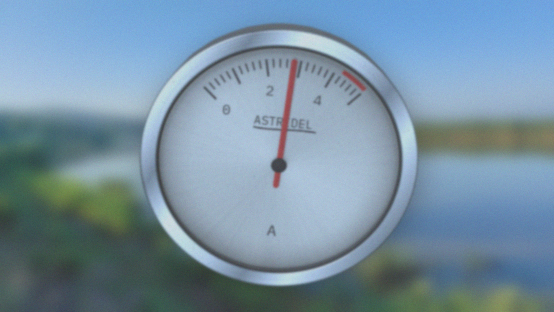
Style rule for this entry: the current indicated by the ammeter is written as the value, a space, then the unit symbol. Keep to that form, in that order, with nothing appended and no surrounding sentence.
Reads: 2.8 A
